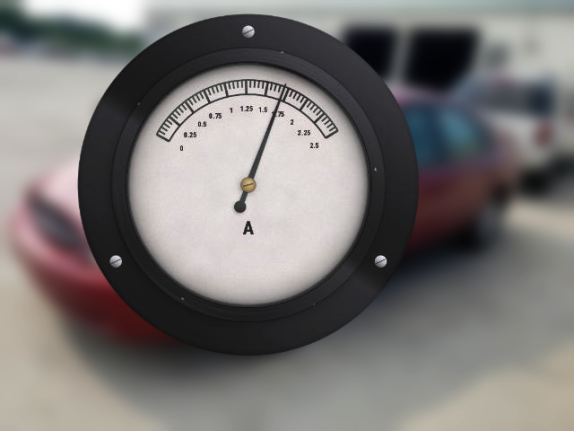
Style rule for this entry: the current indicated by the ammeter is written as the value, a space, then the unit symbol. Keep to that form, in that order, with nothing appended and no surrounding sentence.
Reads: 1.7 A
